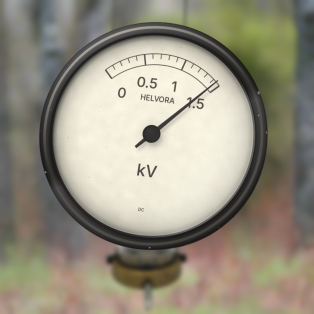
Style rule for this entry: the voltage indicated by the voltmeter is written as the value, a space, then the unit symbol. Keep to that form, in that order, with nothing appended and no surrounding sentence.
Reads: 1.45 kV
